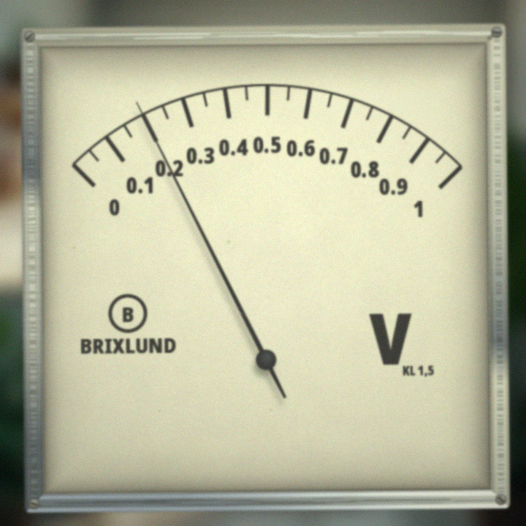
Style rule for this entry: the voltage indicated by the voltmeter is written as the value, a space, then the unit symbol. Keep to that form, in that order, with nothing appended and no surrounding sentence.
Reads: 0.2 V
